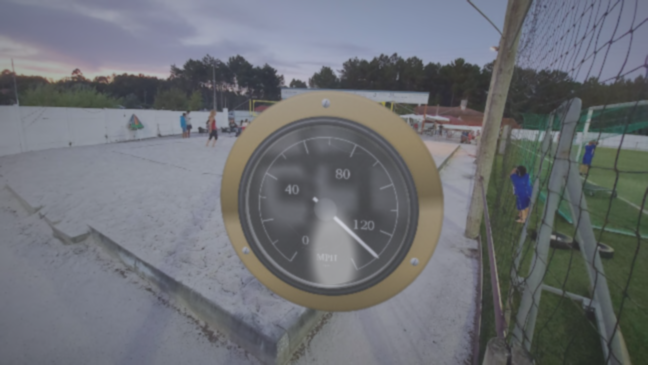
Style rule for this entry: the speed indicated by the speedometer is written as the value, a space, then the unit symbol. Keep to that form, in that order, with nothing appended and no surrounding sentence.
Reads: 130 mph
